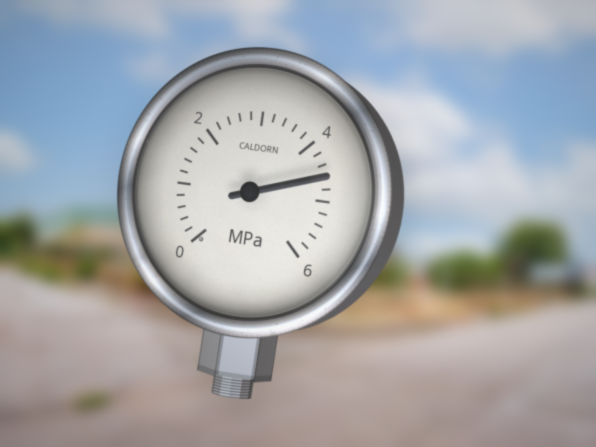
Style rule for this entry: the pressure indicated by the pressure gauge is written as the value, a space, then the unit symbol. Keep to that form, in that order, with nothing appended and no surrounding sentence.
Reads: 4.6 MPa
